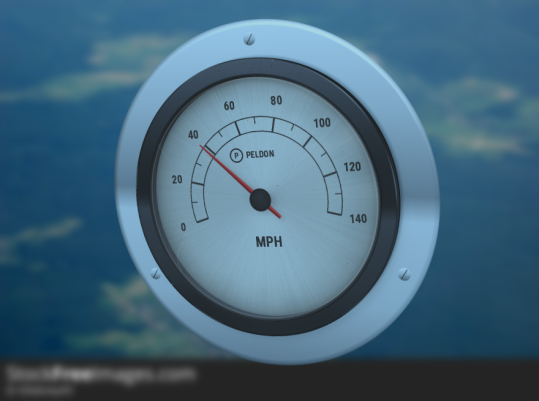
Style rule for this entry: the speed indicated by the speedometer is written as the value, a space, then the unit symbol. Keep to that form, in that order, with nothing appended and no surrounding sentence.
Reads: 40 mph
